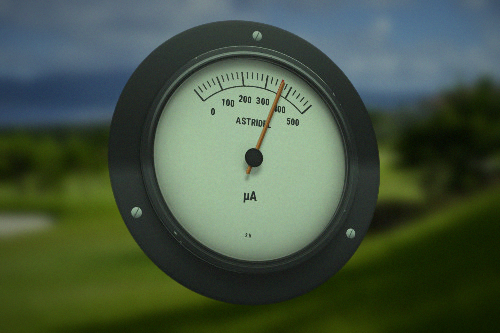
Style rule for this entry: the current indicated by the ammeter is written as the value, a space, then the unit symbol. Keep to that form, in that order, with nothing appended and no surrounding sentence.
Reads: 360 µA
